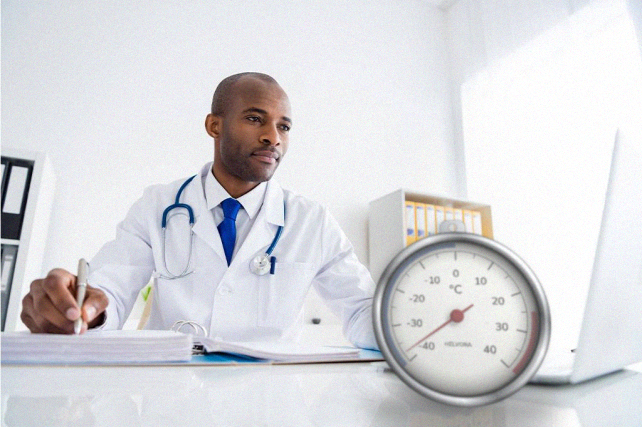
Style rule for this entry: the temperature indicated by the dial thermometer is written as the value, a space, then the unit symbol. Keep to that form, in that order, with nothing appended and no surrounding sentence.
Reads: -37.5 °C
